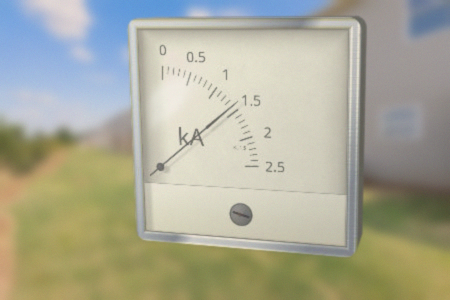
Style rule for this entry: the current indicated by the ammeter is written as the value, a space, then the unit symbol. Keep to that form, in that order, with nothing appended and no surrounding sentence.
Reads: 1.4 kA
